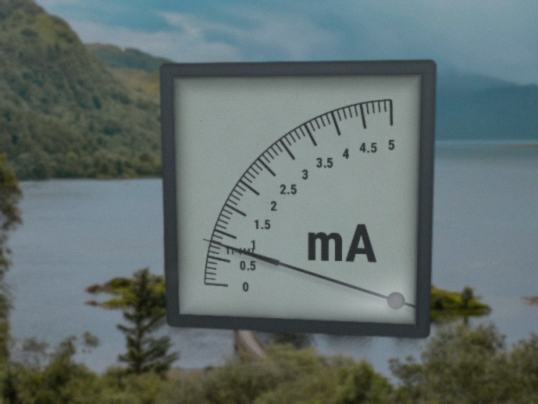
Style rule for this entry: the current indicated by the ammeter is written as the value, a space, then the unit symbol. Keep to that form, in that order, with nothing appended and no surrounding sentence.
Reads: 0.8 mA
